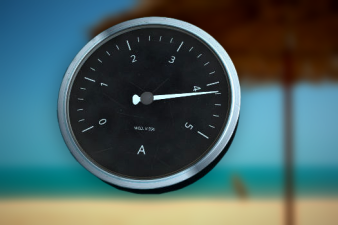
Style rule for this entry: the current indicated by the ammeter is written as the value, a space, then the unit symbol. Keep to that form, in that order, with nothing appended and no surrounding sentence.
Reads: 4.2 A
